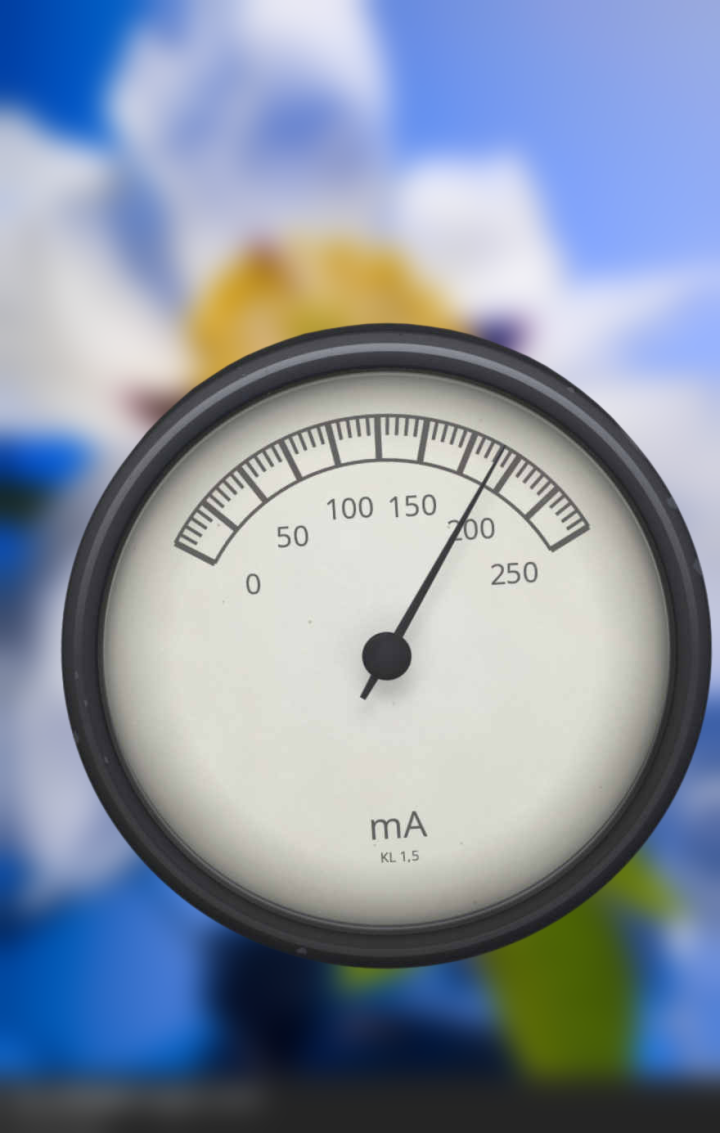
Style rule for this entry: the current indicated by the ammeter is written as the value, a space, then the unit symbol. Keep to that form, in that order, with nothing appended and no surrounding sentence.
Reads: 190 mA
